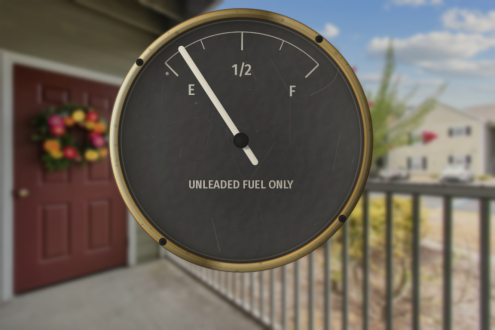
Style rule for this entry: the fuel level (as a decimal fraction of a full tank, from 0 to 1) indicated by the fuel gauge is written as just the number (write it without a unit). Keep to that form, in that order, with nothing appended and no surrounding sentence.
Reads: 0.125
